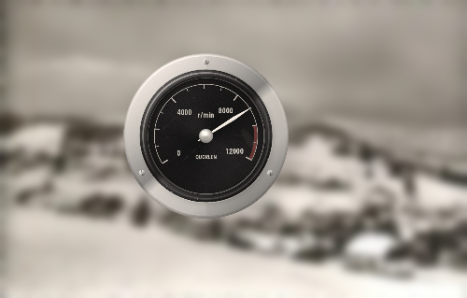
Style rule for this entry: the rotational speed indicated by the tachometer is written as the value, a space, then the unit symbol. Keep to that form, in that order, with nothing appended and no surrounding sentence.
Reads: 9000 rpm
